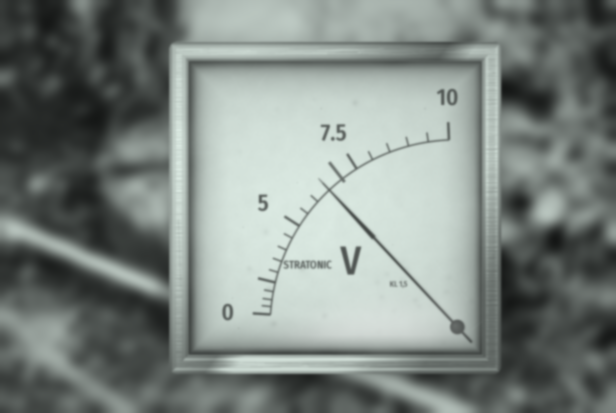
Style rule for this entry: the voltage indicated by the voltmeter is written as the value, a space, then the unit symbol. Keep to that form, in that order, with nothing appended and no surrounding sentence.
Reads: 6.5 V
